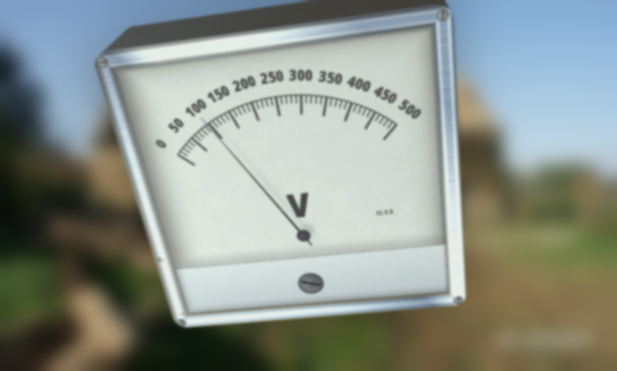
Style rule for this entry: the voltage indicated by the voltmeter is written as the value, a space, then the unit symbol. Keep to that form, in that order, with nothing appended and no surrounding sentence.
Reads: 100 V
